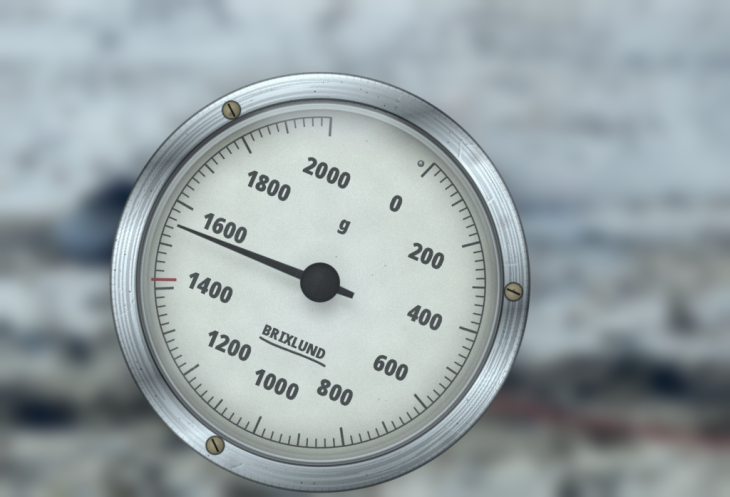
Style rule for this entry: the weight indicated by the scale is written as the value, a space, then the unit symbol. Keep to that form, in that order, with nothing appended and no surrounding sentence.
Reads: 1550 g
